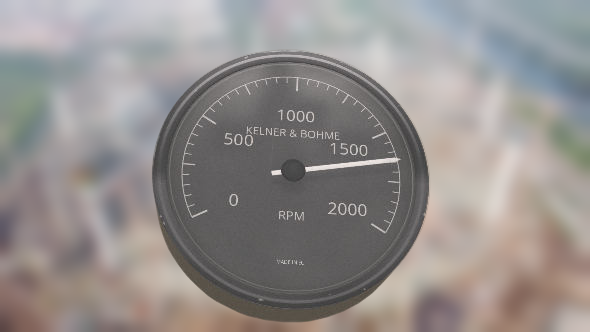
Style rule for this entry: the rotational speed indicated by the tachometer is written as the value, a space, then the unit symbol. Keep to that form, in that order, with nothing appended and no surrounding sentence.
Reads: 1650 rpm
